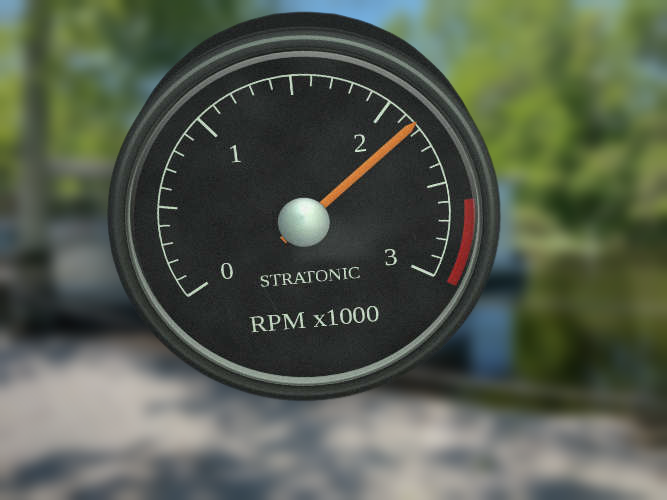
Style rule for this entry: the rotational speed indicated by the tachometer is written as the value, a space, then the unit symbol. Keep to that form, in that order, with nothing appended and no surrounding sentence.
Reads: 2150 rpm
